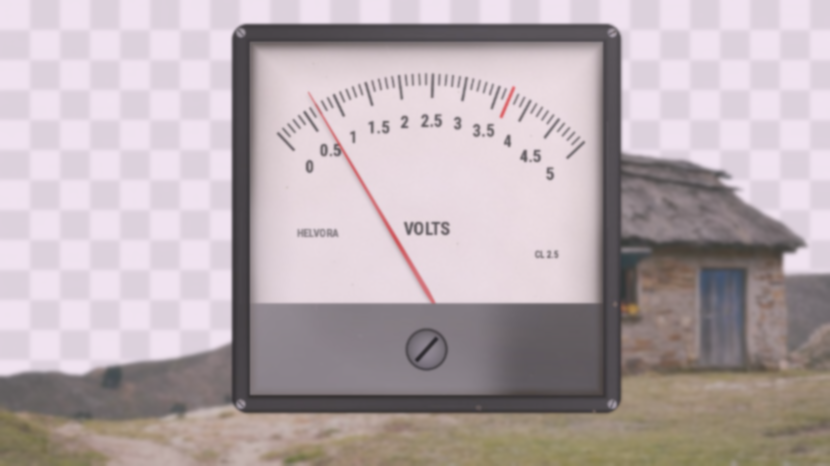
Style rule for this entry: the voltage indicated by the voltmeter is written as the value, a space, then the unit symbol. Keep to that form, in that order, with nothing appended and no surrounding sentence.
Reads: 0.7 V
